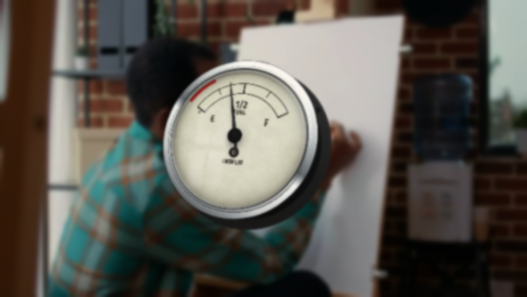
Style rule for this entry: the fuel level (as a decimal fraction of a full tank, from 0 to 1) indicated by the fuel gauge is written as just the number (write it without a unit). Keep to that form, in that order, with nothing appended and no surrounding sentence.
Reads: 0.375
